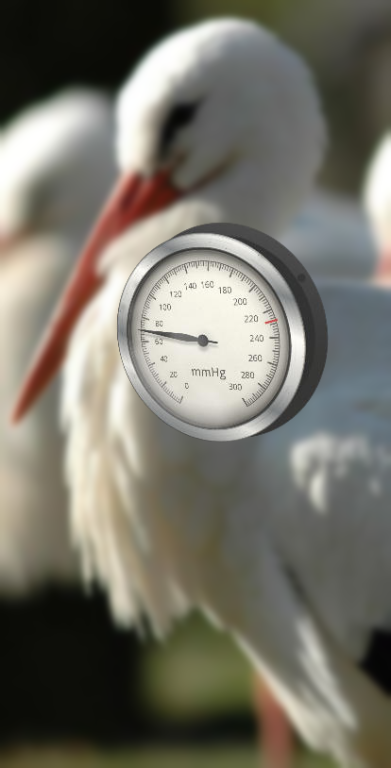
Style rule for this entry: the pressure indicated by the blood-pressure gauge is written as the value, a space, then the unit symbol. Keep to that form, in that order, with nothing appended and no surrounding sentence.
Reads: 70 mmHg
